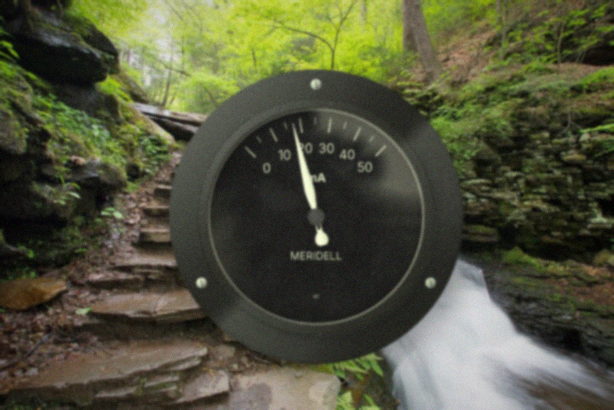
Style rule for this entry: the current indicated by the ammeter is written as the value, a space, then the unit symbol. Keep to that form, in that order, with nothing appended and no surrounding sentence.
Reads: 17.5 mA
